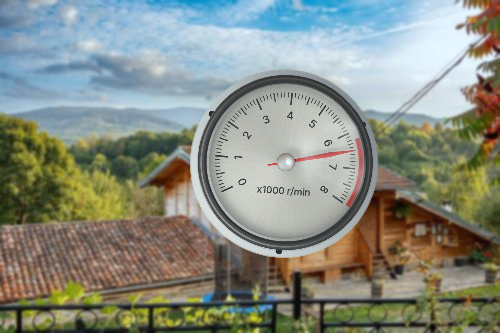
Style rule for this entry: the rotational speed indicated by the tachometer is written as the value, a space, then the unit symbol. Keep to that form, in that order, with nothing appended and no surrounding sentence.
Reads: 6500 rpm
